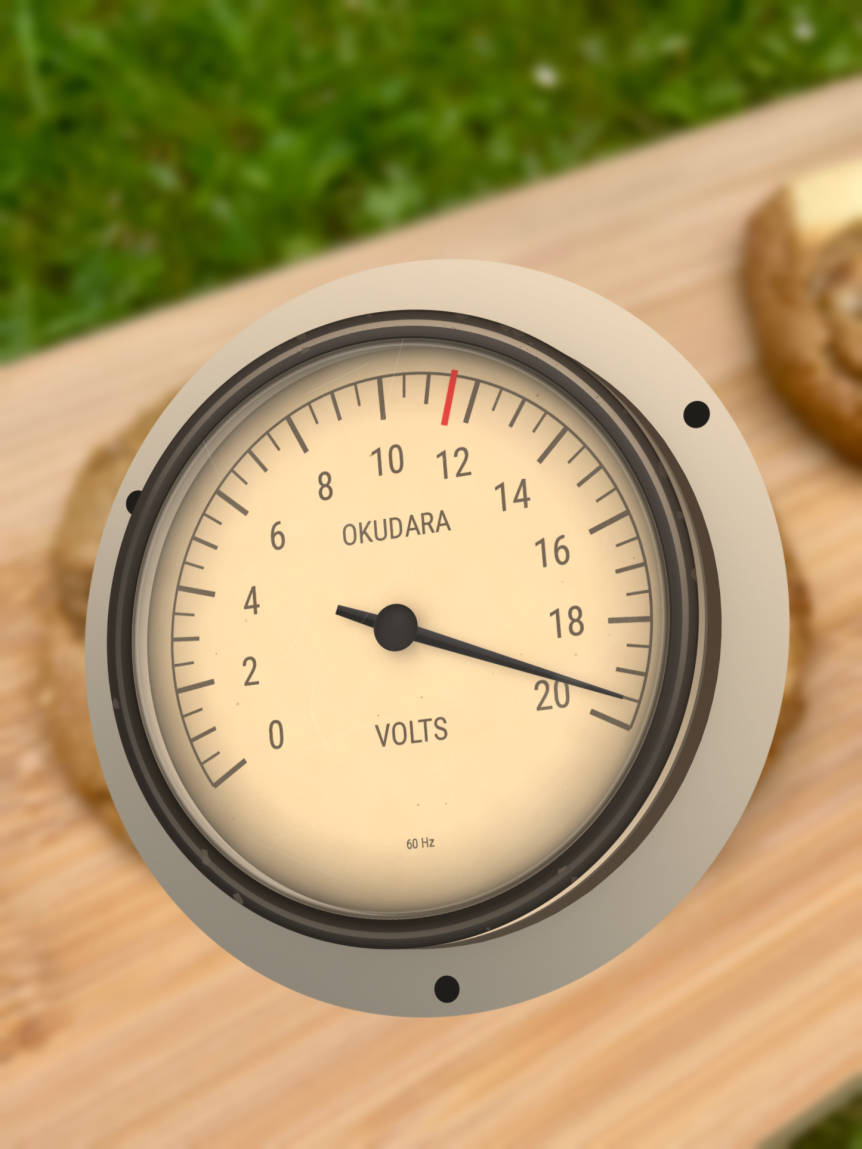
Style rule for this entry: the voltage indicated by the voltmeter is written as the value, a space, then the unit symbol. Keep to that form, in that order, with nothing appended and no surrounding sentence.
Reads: 19.5 V
